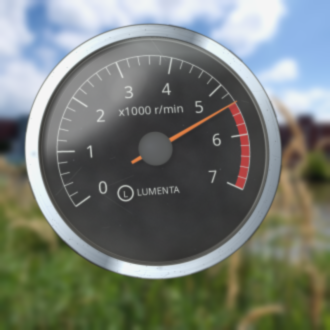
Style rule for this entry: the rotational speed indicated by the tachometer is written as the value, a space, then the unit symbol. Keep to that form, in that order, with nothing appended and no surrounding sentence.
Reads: 5400 rpm
